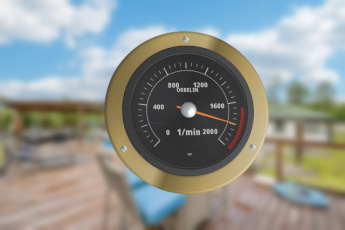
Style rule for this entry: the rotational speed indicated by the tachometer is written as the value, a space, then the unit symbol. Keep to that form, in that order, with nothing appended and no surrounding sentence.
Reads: 1800 rpm
